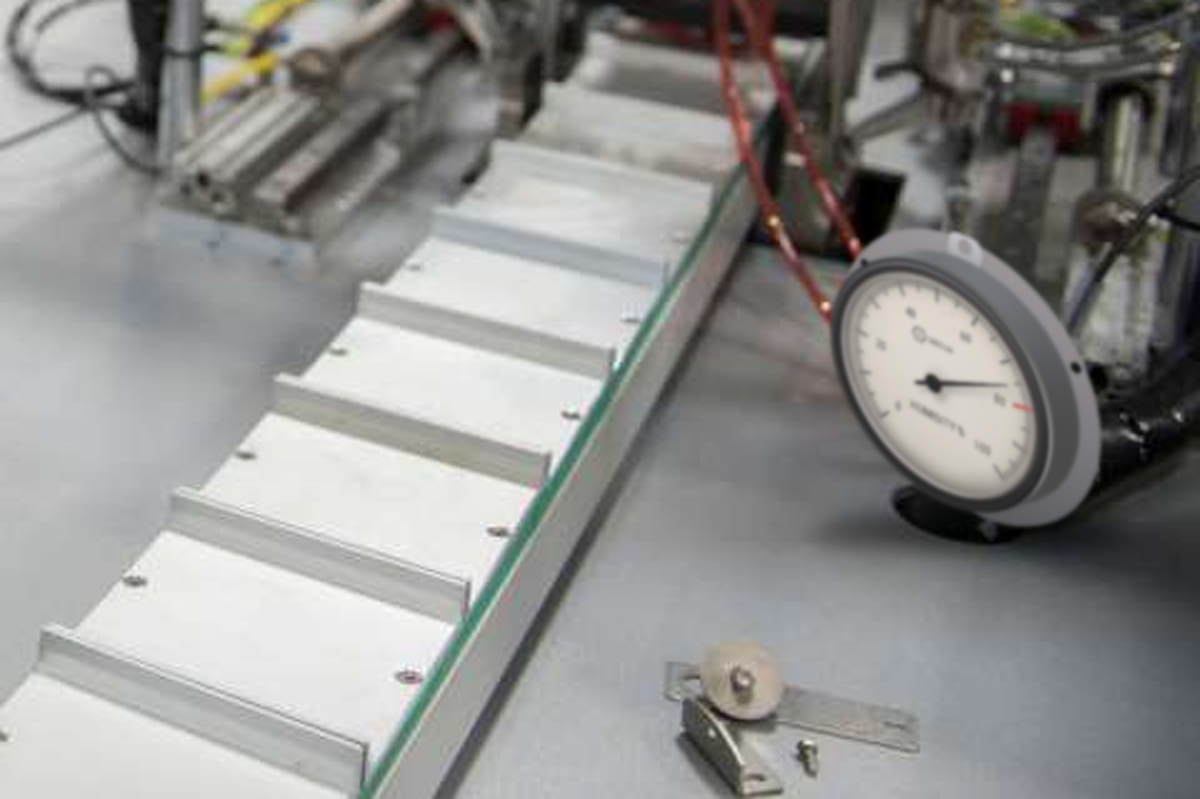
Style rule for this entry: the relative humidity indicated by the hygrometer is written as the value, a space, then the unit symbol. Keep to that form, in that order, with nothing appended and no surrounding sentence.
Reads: 75 %
